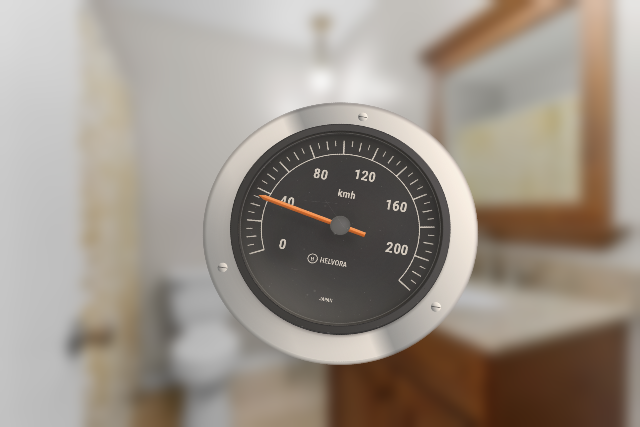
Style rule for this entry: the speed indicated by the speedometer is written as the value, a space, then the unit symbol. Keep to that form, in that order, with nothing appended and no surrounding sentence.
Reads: 35 km/h
